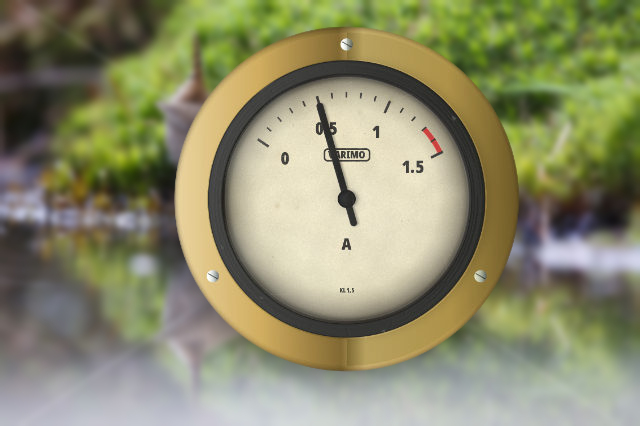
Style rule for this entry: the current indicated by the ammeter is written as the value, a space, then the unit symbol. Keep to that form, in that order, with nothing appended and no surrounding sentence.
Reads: 0.5 A
